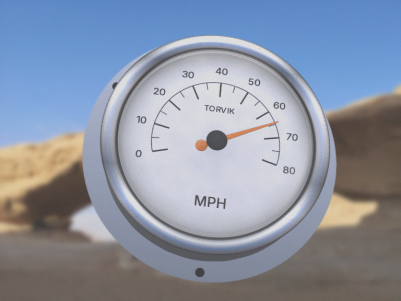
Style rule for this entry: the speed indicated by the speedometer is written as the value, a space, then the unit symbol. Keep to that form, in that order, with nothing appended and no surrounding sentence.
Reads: 65 mph
